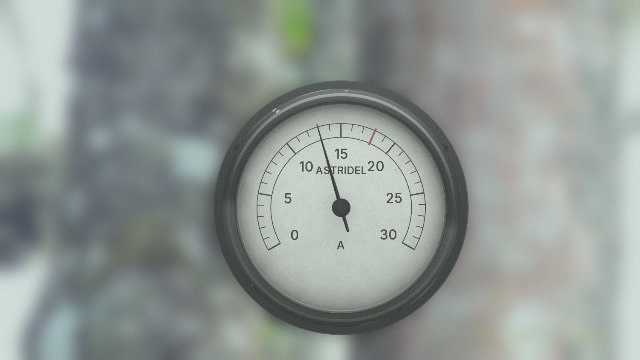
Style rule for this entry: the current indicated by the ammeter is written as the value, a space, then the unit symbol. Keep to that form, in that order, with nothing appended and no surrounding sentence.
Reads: 13 A
